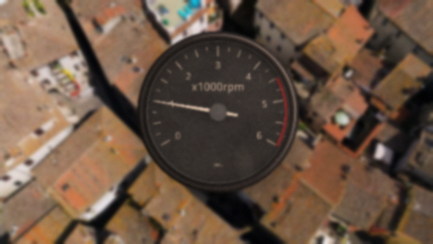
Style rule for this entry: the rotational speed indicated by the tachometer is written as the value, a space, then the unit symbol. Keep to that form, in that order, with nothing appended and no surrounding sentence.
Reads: 1000 rpm
